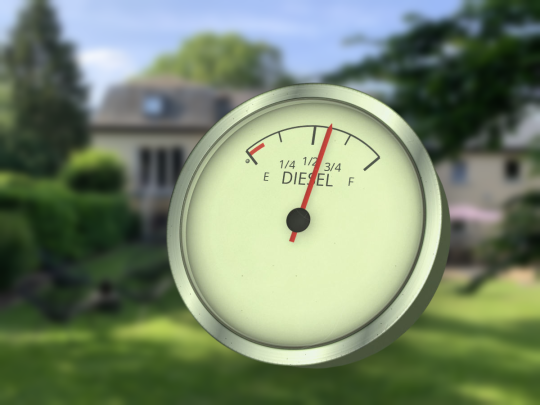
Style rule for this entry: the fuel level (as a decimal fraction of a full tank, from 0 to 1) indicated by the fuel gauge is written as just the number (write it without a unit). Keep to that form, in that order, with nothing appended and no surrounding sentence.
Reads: 0.625
